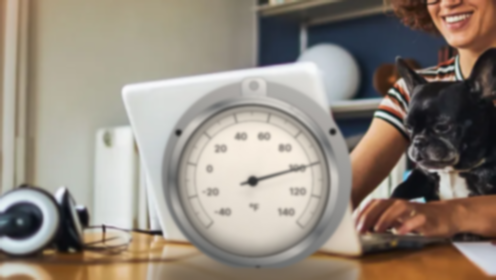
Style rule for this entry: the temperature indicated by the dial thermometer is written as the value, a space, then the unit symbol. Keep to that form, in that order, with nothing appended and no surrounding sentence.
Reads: 100 °F
